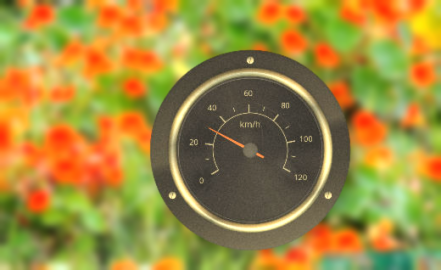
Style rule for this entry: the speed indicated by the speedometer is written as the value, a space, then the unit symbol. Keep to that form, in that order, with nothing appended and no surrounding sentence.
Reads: 30 km/h
